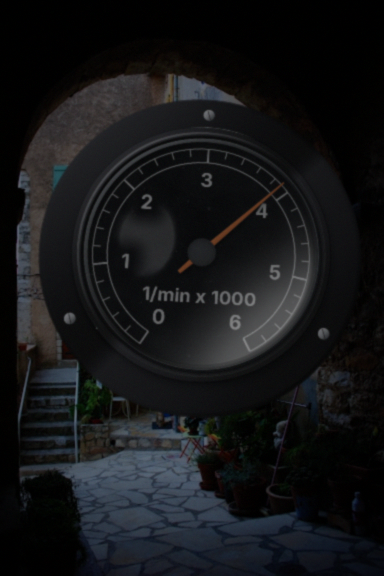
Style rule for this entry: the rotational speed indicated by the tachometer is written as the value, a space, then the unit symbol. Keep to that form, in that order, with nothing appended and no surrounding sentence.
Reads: 3900 rpm
